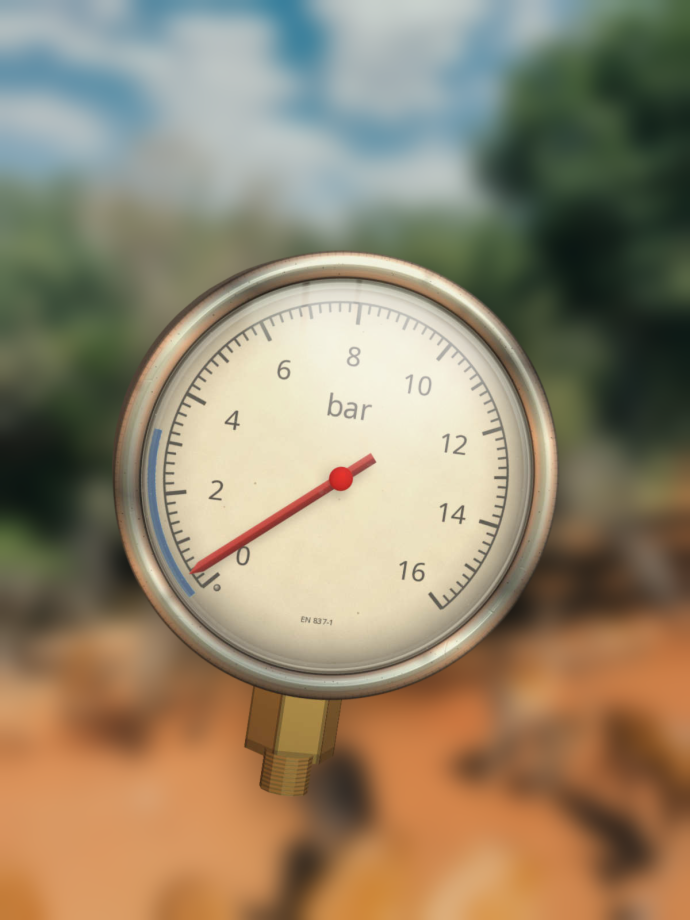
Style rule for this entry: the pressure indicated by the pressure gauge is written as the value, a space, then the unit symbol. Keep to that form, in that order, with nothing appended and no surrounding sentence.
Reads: 0.4 bar
